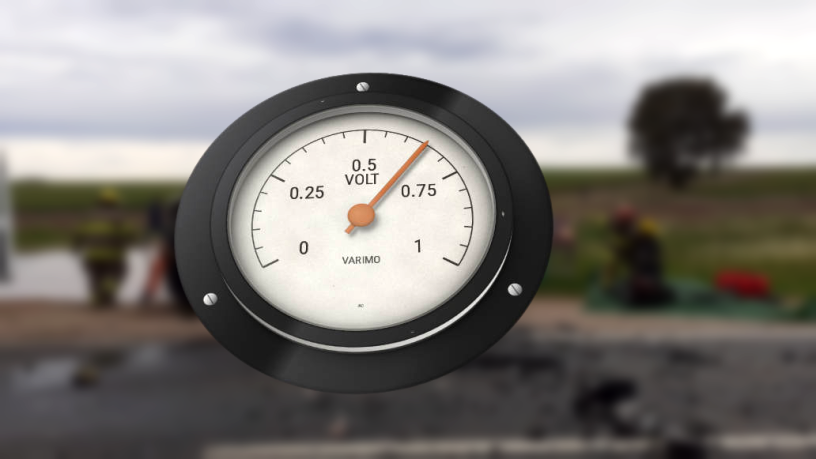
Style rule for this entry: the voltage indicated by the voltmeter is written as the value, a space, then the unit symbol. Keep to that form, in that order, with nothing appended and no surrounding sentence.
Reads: 0.65 V
